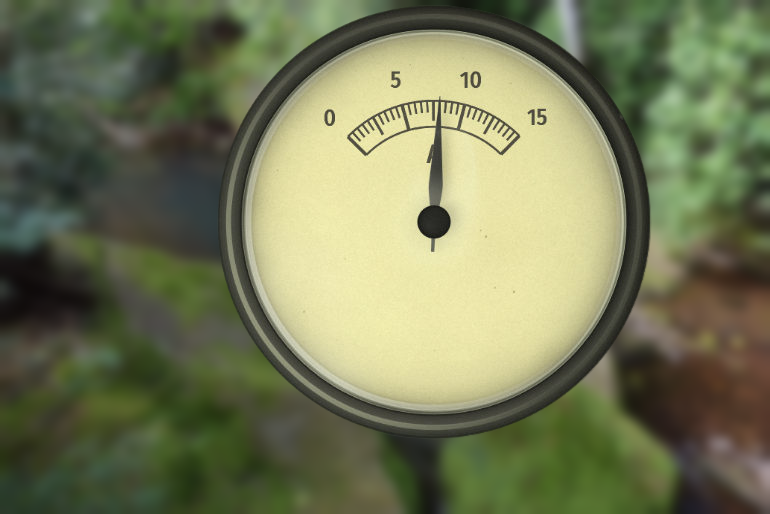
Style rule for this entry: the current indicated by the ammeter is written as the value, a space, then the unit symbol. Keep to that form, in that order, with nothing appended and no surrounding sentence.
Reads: 8 A
